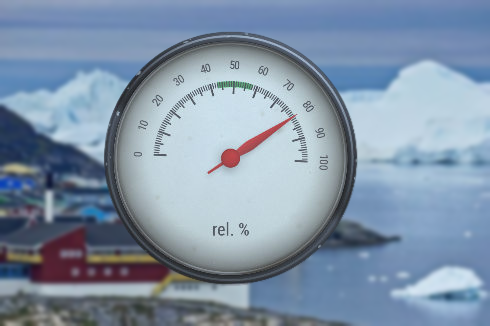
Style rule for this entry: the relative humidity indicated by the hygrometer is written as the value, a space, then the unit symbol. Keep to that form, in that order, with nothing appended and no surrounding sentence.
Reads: 80 %
